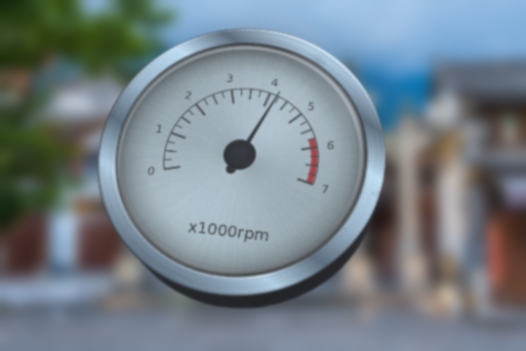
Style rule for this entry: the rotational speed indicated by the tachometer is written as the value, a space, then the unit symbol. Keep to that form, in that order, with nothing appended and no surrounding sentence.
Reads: 4250 rpm
